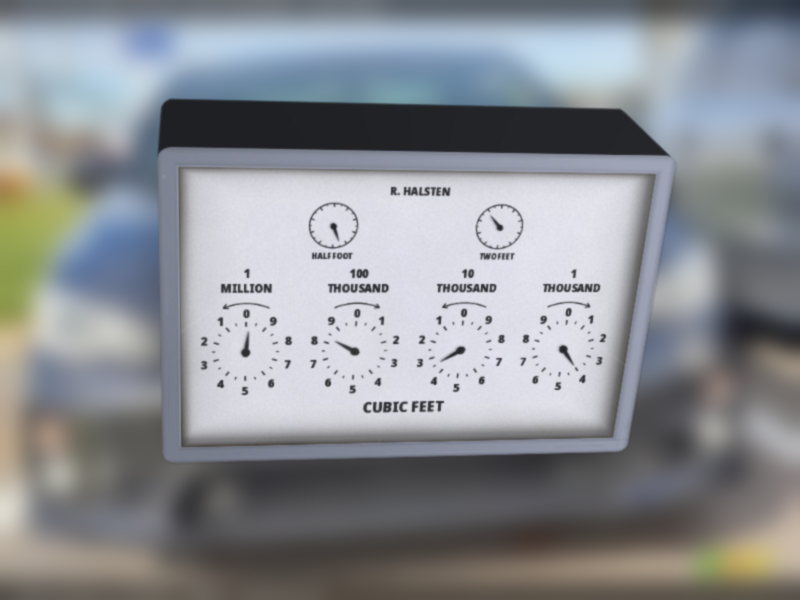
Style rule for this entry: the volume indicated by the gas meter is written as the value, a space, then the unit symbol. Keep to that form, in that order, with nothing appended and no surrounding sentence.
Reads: 983400 ft³
